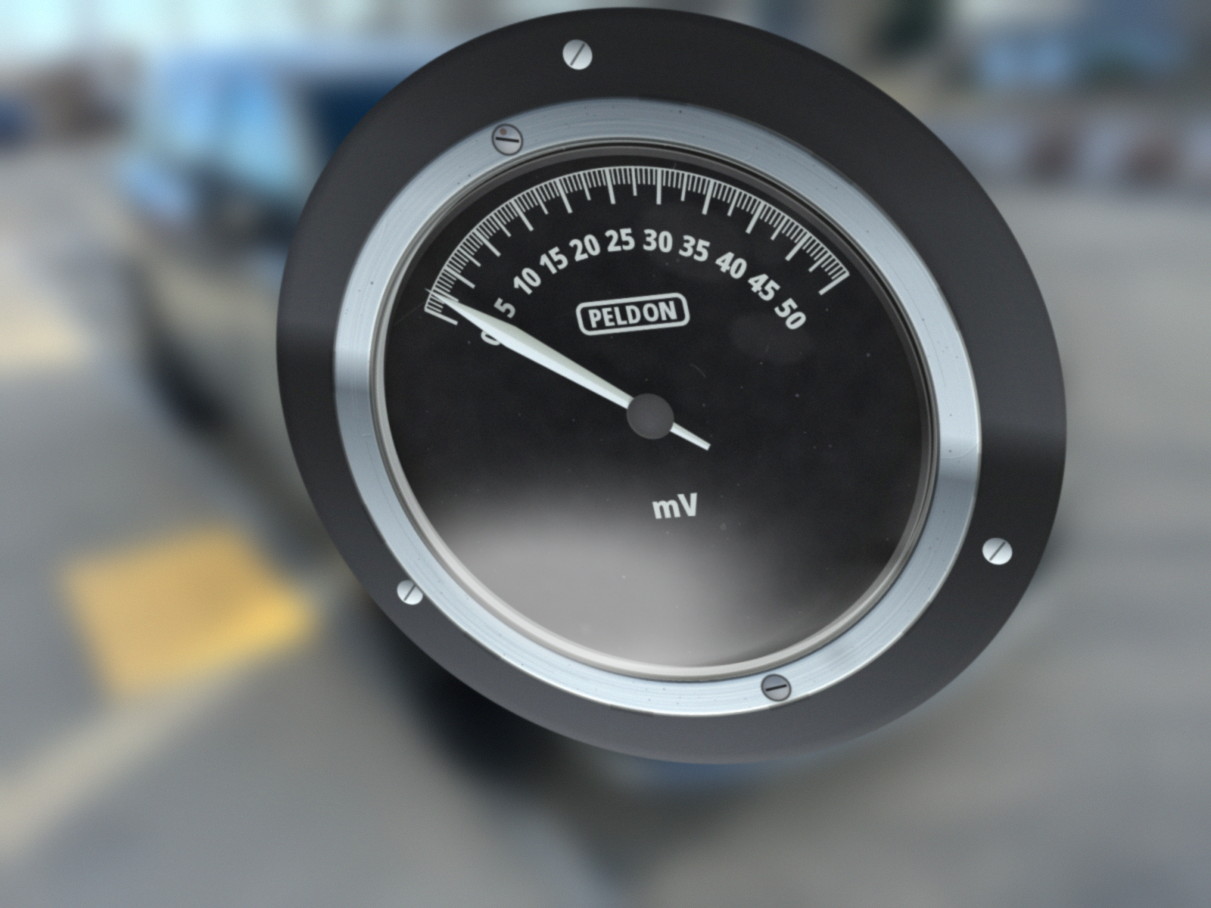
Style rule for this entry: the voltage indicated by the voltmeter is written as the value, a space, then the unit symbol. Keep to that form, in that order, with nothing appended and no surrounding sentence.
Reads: 2.5 mV
